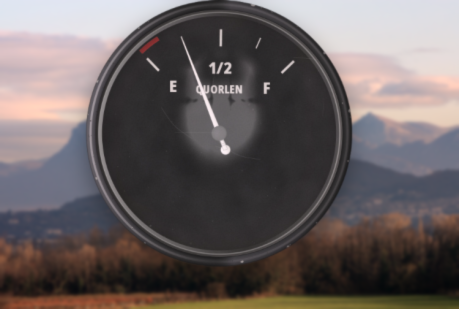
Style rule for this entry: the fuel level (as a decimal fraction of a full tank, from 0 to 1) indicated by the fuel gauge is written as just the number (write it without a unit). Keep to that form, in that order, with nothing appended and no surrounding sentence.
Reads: 0.25
